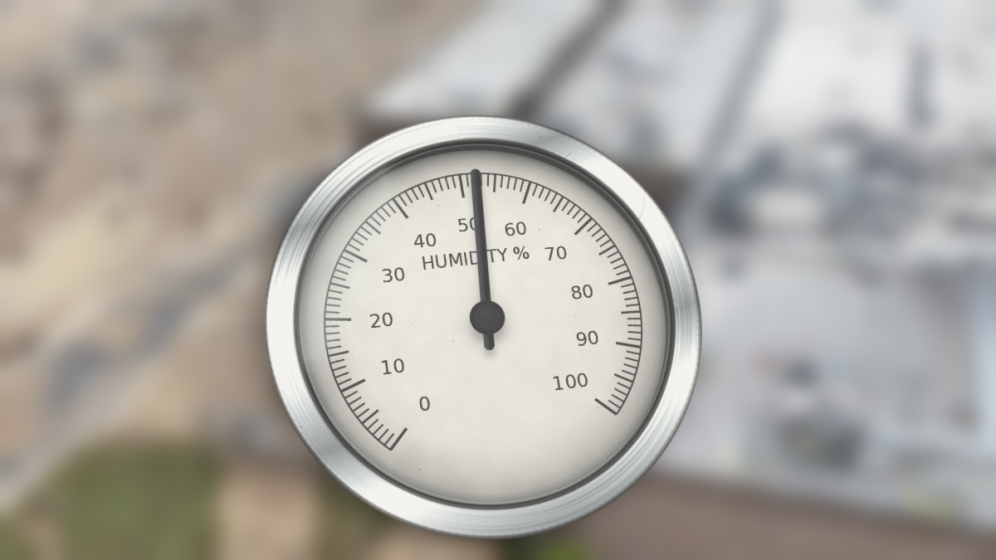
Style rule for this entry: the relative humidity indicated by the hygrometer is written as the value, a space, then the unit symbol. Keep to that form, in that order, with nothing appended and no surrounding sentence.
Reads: 52 %
